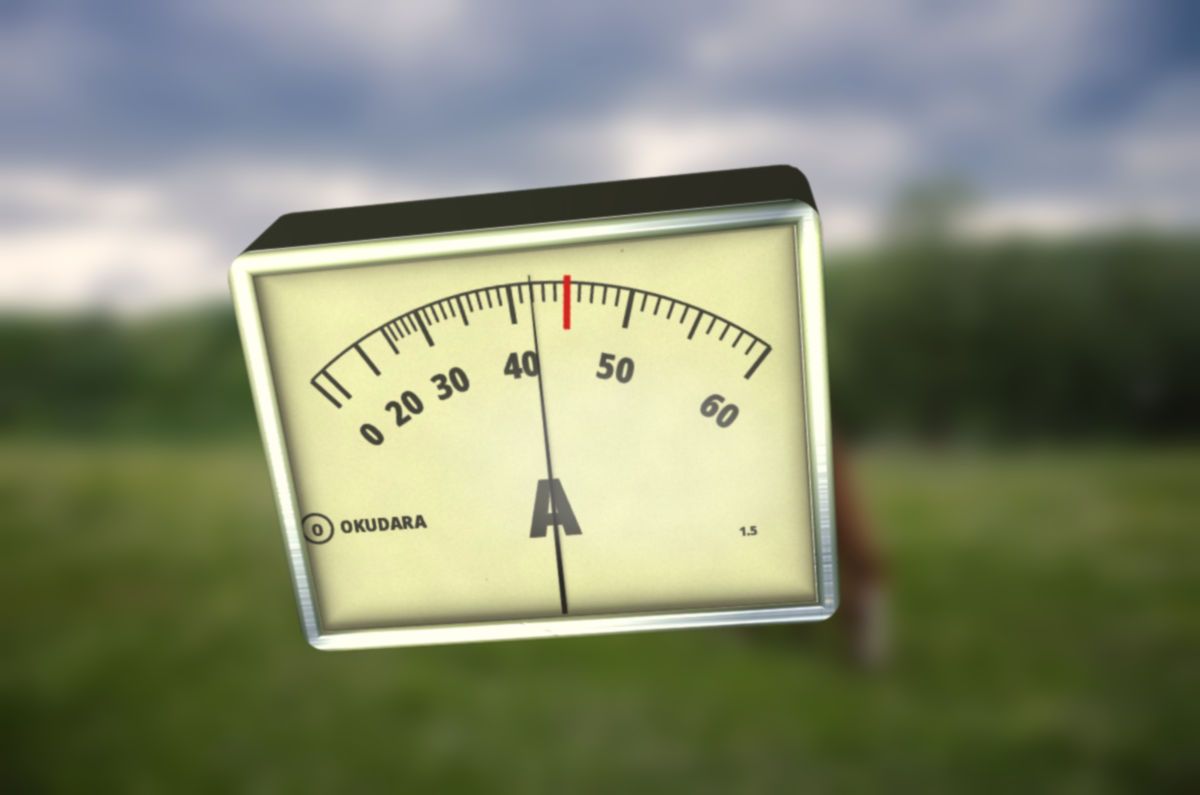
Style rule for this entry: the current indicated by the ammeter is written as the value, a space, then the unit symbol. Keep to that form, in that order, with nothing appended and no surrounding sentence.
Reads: 42 A
